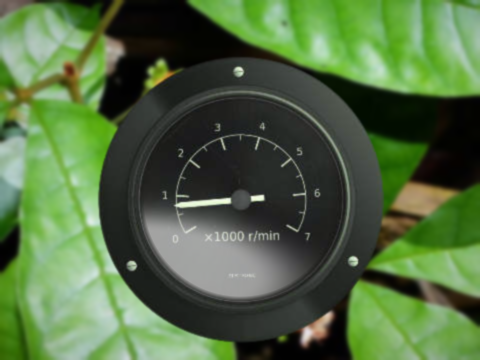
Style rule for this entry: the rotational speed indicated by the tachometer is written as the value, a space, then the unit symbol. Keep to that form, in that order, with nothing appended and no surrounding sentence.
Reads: 750 rpm
